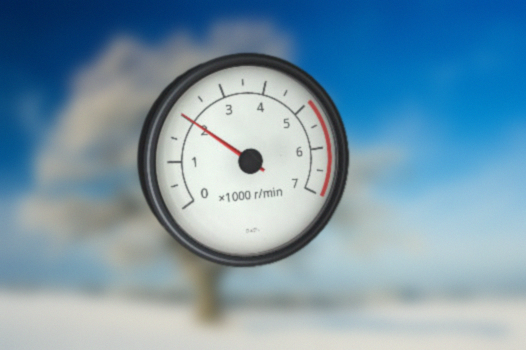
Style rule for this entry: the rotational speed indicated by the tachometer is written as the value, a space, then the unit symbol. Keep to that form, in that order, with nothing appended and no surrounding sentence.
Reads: 2000 rpm
